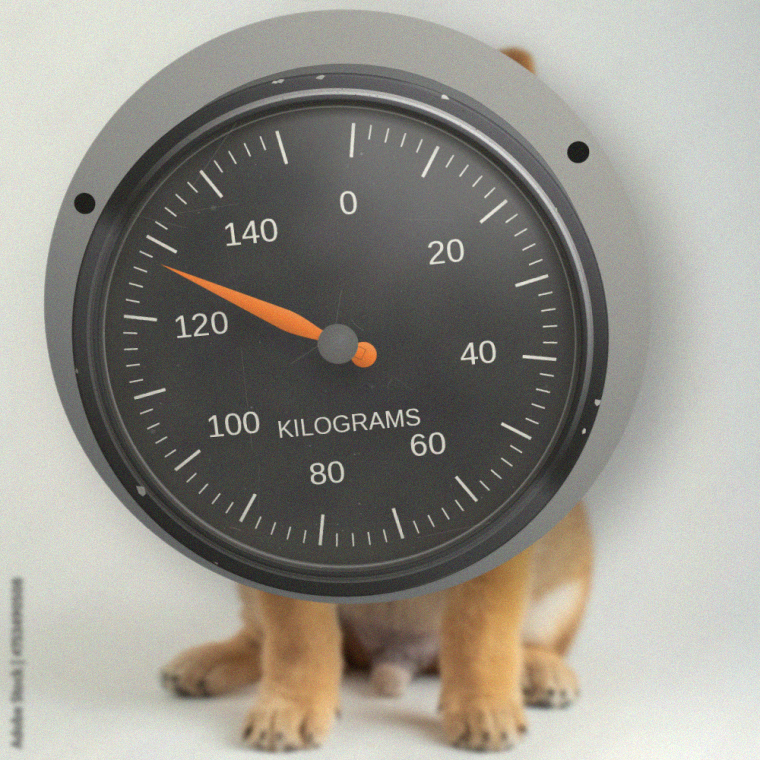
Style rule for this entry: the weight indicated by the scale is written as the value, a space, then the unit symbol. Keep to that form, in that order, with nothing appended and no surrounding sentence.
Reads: 128 kg
